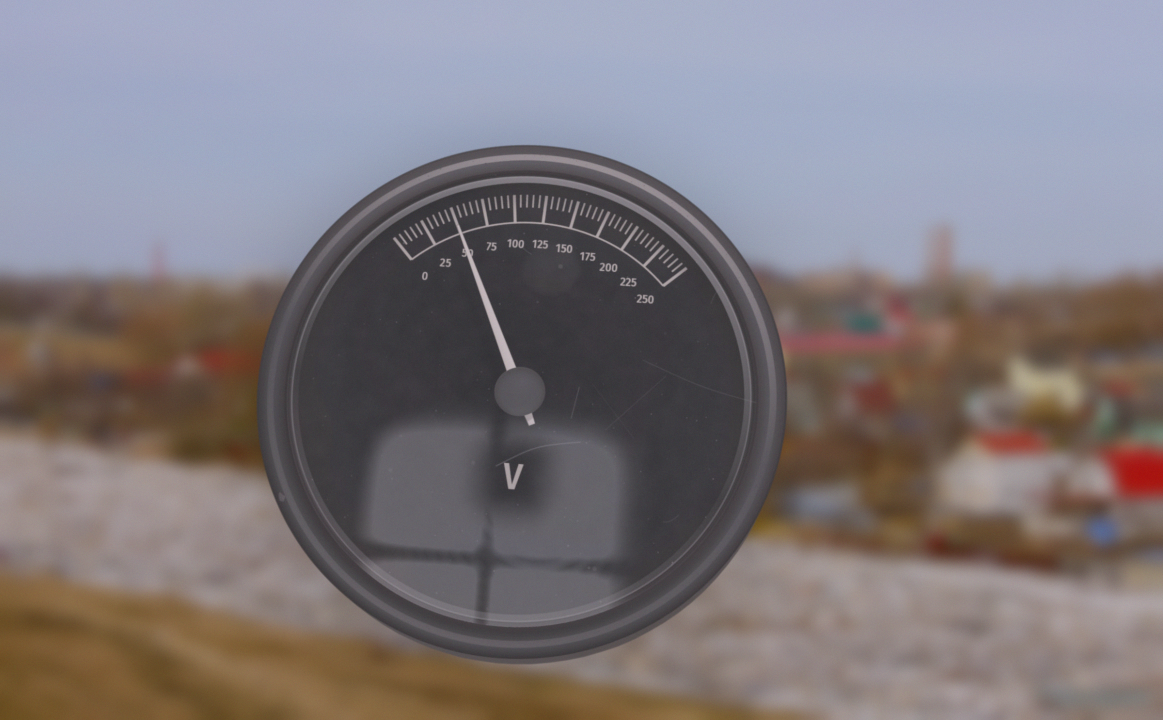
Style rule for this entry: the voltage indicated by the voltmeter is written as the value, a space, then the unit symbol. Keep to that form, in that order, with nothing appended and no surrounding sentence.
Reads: 50 V
